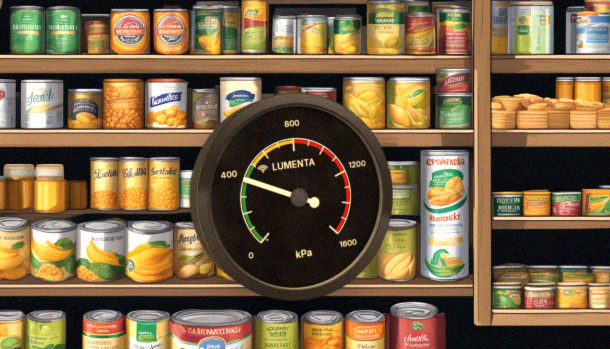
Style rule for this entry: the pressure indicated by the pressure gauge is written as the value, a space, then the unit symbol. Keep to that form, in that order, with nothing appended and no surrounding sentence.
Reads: 400 kPa
